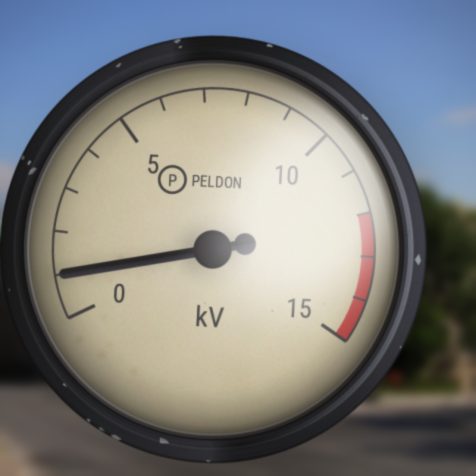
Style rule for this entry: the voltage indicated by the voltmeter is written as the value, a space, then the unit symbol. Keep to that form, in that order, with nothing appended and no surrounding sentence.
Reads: 1 kV
